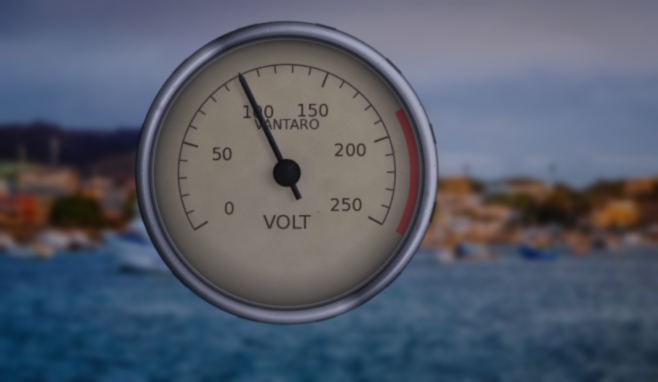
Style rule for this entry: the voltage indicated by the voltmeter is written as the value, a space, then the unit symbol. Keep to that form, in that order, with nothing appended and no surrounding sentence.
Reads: 100 V
